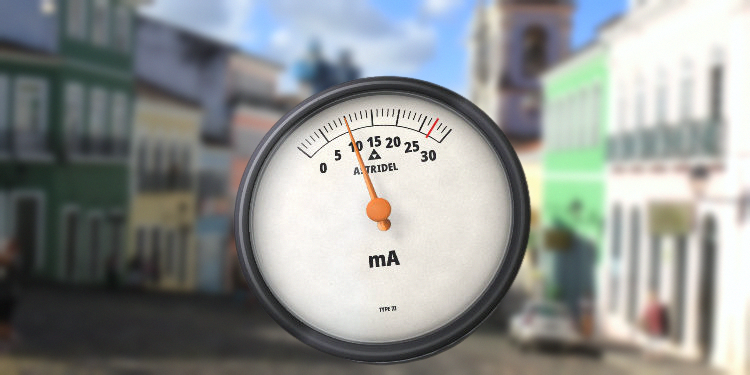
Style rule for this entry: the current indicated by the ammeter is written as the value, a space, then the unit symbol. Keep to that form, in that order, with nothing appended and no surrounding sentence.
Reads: 10 mA
